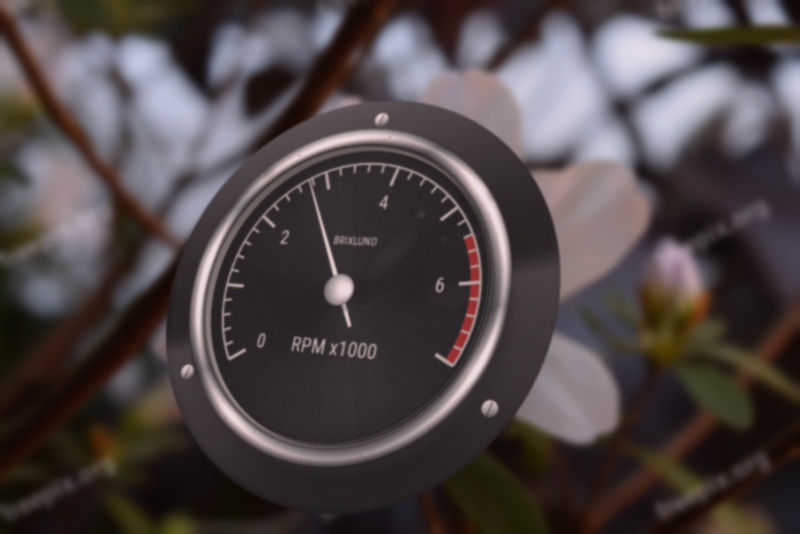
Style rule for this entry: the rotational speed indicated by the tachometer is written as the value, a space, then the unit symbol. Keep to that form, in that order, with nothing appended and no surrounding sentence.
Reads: 2800 rpm
